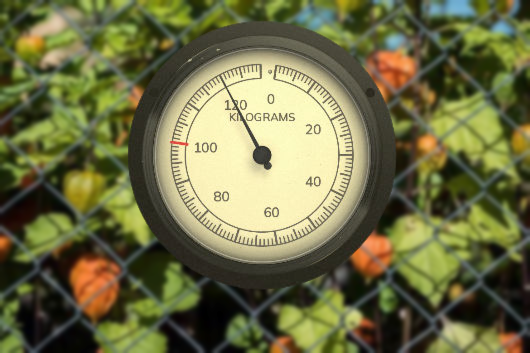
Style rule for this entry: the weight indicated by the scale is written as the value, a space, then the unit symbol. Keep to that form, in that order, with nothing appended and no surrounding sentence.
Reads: 120 kg
